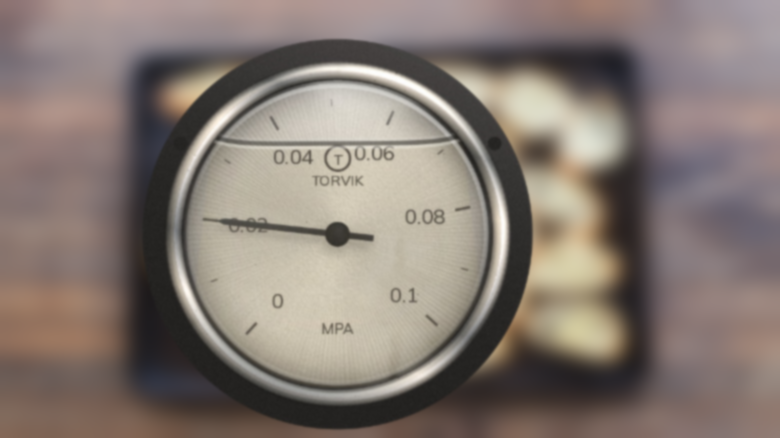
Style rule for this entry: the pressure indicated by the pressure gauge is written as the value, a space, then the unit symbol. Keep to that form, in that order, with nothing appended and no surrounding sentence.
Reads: 0.02 MPa
